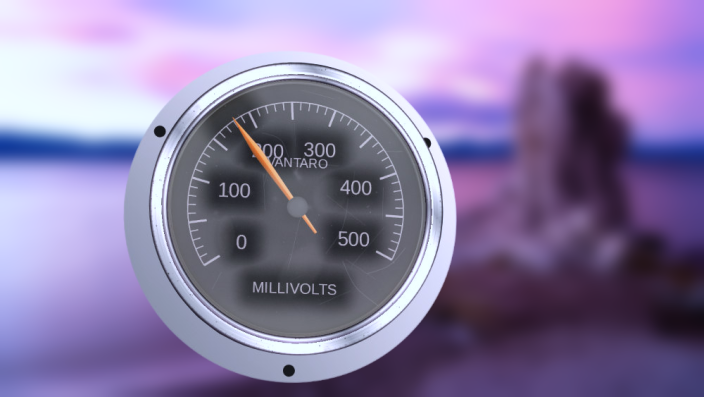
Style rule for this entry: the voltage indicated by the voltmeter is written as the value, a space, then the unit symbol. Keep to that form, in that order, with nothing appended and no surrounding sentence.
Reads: 180 mV
